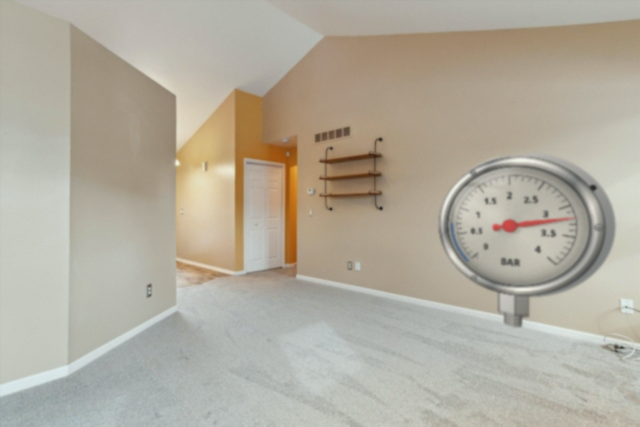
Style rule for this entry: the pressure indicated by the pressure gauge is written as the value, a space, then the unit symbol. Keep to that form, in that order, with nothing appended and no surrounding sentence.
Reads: 3.2 bar
